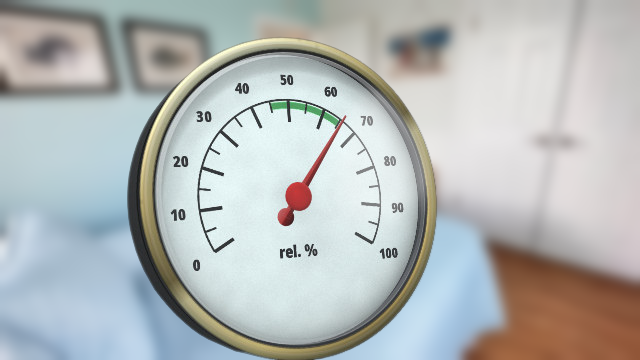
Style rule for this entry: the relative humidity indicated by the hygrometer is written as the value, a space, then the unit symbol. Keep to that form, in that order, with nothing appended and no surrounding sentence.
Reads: 65 %
